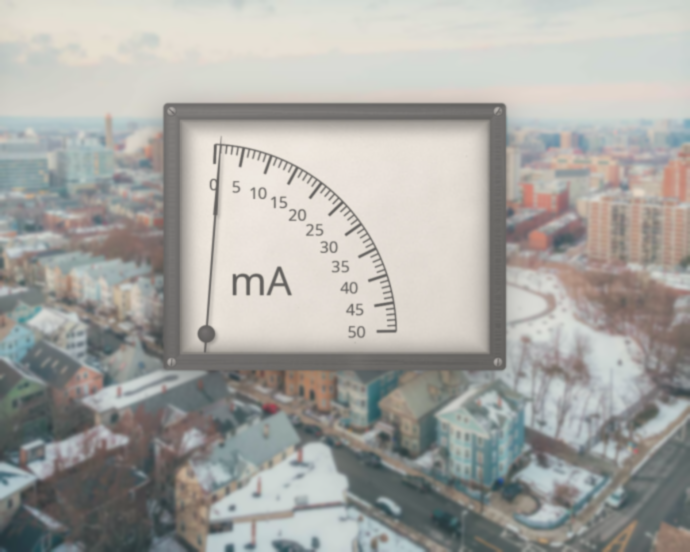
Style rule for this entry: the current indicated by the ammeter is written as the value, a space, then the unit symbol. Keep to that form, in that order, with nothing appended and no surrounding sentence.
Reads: 1 mA
